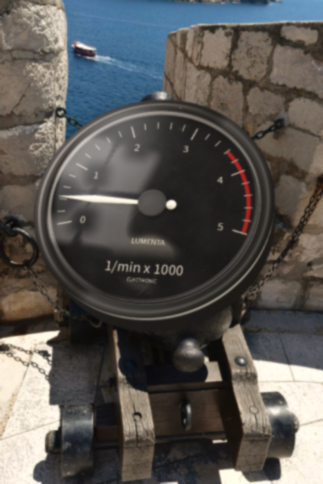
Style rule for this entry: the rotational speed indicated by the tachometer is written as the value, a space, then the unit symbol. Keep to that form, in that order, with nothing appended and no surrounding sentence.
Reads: 400 rpm
